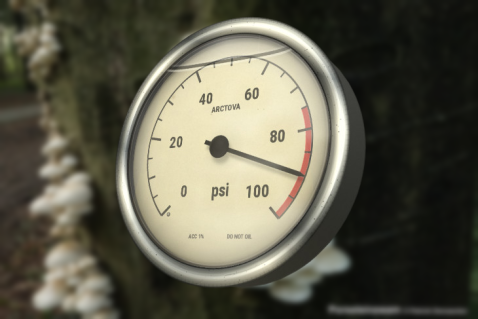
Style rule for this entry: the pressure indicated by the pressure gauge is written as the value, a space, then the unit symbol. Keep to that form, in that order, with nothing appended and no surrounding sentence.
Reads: 90 psi
